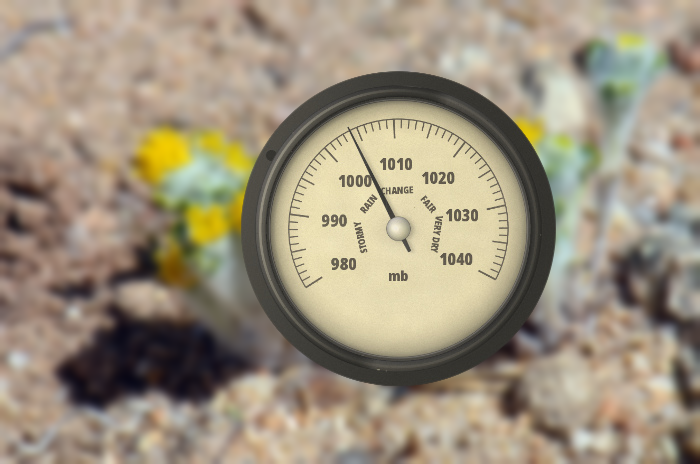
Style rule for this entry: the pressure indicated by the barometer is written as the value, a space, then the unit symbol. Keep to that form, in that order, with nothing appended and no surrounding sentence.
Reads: 1004 mbar
